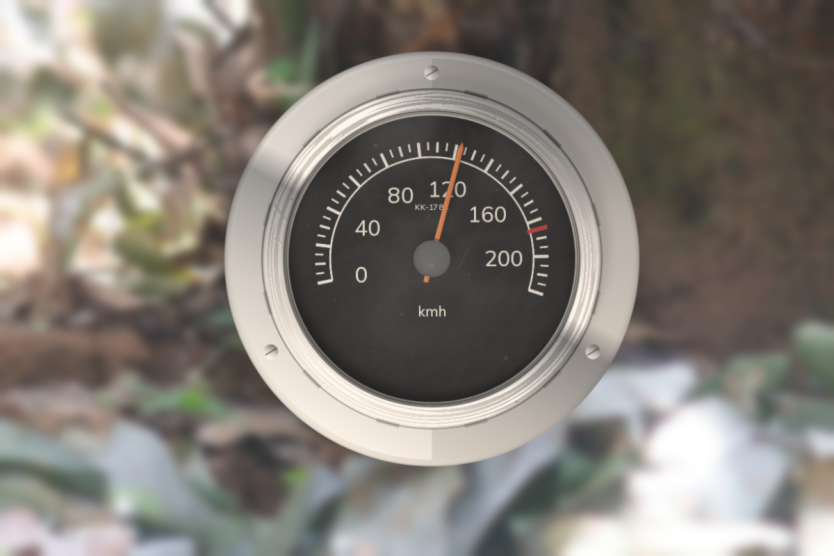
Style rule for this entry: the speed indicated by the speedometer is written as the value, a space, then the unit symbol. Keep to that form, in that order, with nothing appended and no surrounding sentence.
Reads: 122.5 km/h
